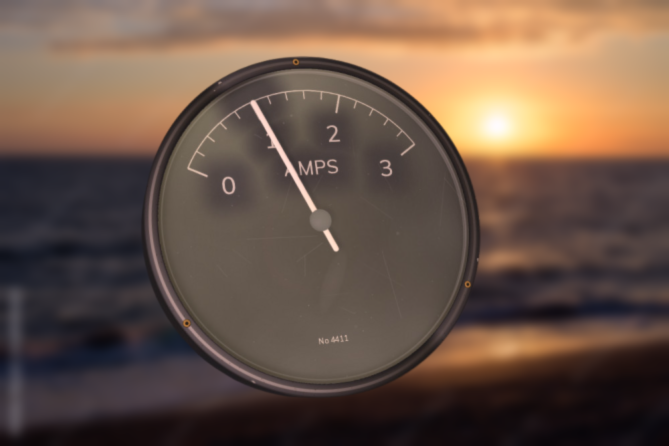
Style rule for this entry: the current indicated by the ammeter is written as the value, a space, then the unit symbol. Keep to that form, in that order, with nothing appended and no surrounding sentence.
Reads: 1 A
